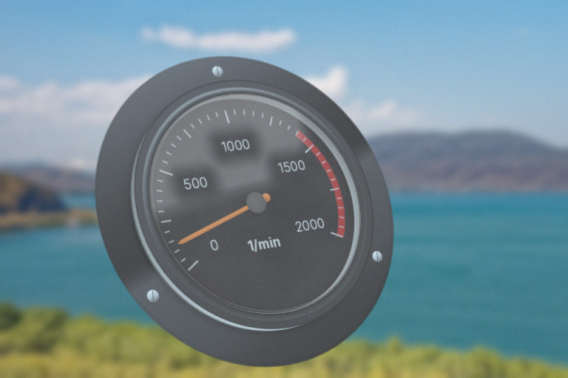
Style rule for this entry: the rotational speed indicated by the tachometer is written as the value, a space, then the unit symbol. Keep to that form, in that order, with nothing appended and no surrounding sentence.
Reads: 125 rpm
